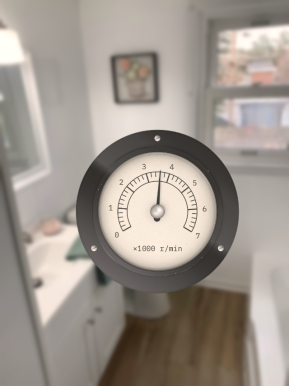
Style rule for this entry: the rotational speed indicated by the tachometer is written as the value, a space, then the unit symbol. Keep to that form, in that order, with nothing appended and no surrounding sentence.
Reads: 3600 rpm
